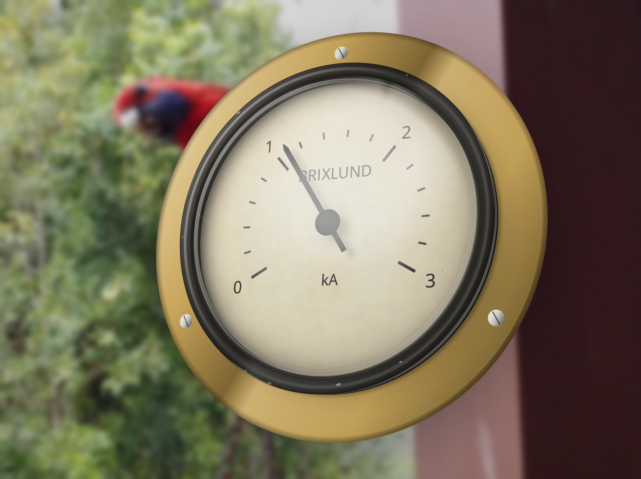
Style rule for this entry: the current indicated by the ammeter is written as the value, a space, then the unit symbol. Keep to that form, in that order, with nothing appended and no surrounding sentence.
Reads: 1.1 kA
